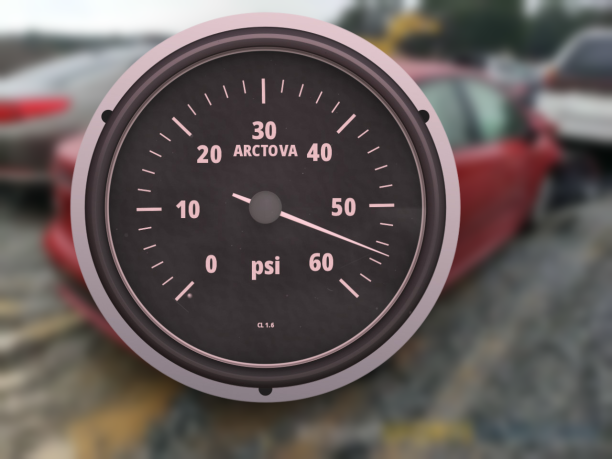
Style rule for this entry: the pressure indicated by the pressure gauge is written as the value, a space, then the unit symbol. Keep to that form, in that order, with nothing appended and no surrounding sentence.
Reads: 55 psi
